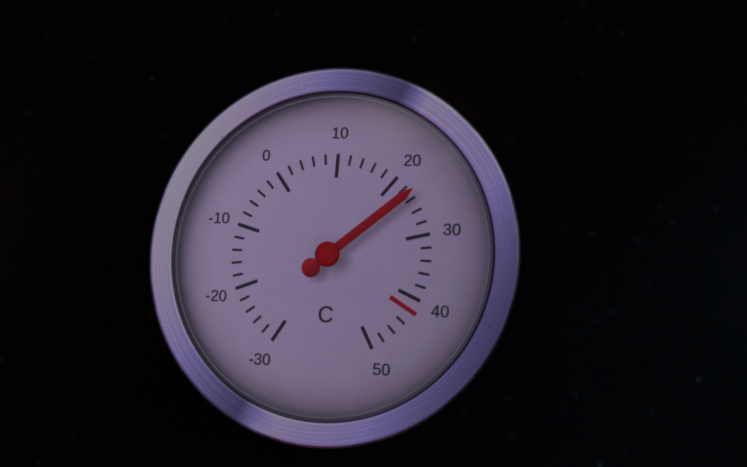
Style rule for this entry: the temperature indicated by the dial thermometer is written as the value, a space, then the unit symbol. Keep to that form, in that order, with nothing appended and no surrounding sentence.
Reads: 23 °C
